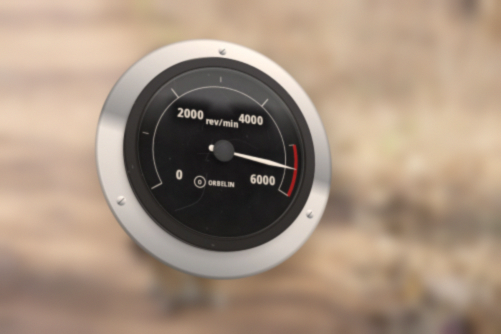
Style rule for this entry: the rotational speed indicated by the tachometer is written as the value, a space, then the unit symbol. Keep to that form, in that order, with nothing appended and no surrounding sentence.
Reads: 5500 rpm
